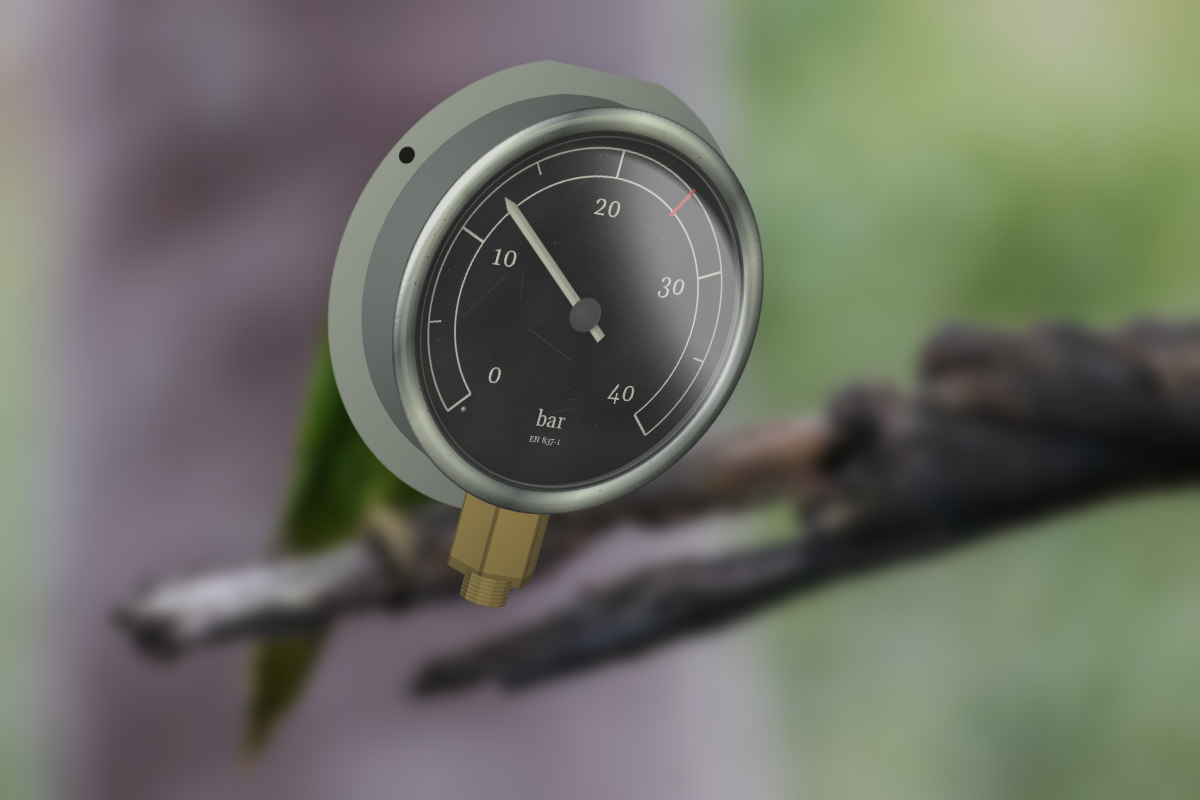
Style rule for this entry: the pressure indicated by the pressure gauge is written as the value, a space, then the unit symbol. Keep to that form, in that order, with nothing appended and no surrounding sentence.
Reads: 12.5 bar
